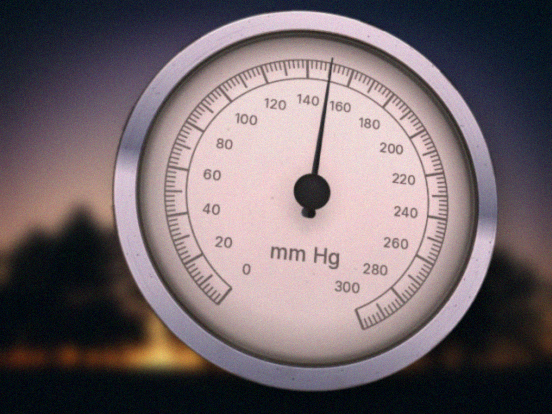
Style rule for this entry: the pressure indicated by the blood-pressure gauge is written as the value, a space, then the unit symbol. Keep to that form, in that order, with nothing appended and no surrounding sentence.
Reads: 150 mmHg
